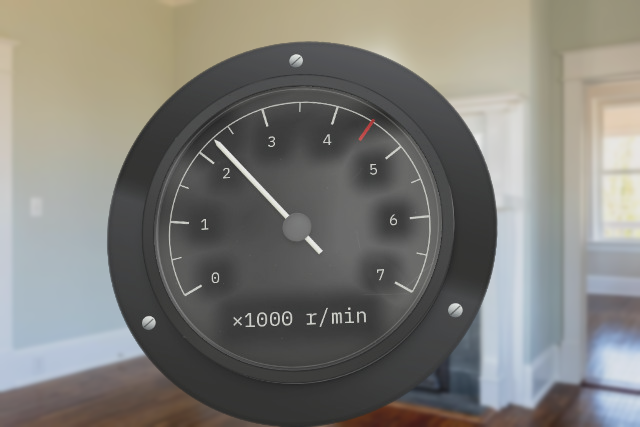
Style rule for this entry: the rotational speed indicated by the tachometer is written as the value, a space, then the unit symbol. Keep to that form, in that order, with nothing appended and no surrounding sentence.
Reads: 2250 rpm
